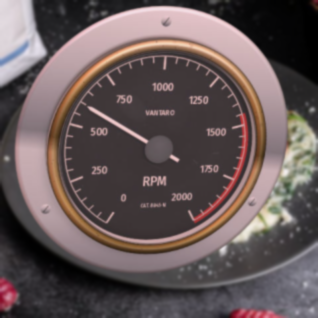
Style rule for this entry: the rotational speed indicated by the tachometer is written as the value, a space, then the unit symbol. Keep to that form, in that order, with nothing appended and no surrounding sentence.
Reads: 600 rpm
